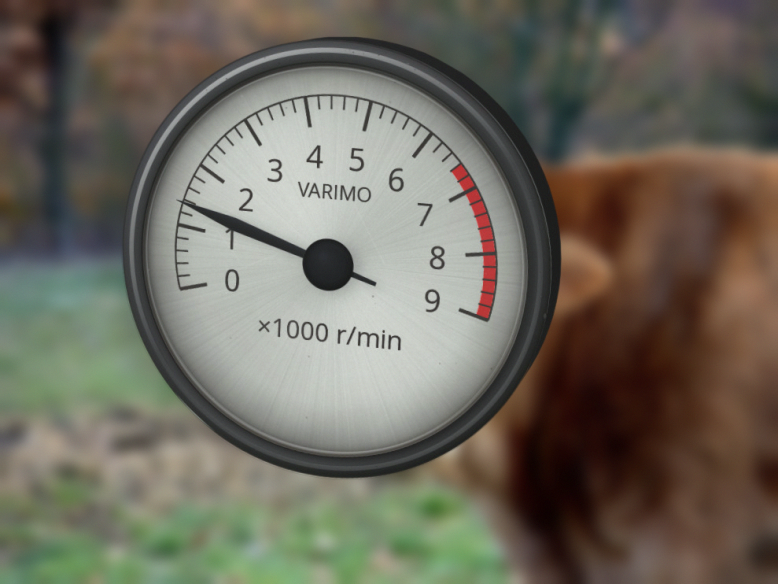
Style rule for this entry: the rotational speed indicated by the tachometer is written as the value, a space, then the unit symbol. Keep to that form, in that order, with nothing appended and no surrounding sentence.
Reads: 1400 rpm
